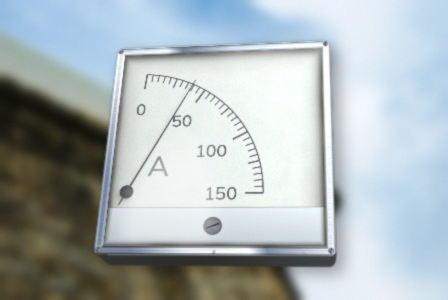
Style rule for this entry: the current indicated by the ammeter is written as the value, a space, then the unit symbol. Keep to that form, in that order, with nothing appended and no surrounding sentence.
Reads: 40 A
